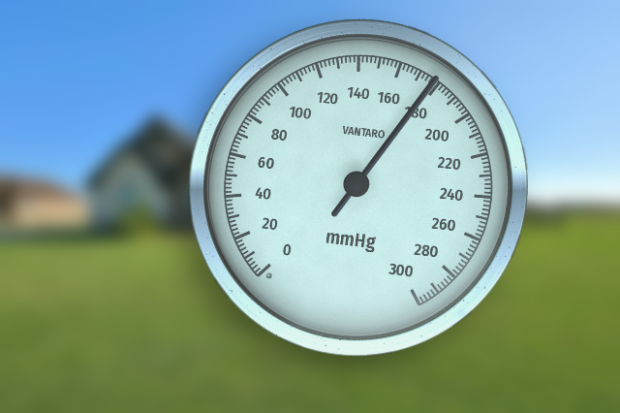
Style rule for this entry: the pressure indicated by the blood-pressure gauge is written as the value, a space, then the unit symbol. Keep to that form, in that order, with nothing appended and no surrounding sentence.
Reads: 178 mmHg
